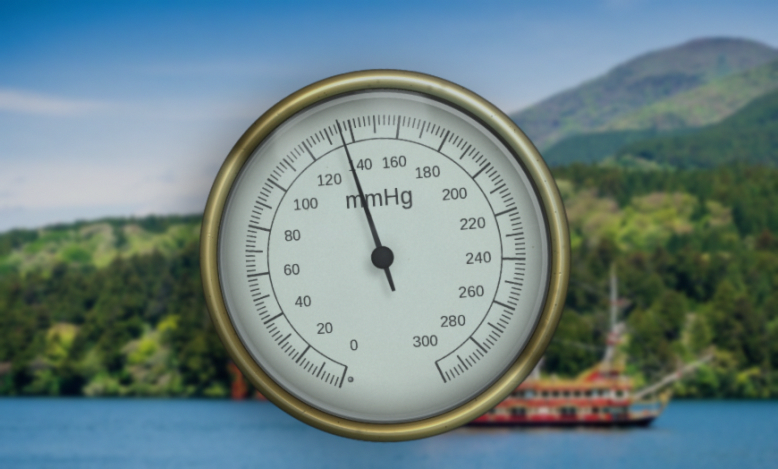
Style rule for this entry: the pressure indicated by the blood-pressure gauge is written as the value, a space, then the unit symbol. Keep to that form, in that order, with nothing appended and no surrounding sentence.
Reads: 136 mmHg
